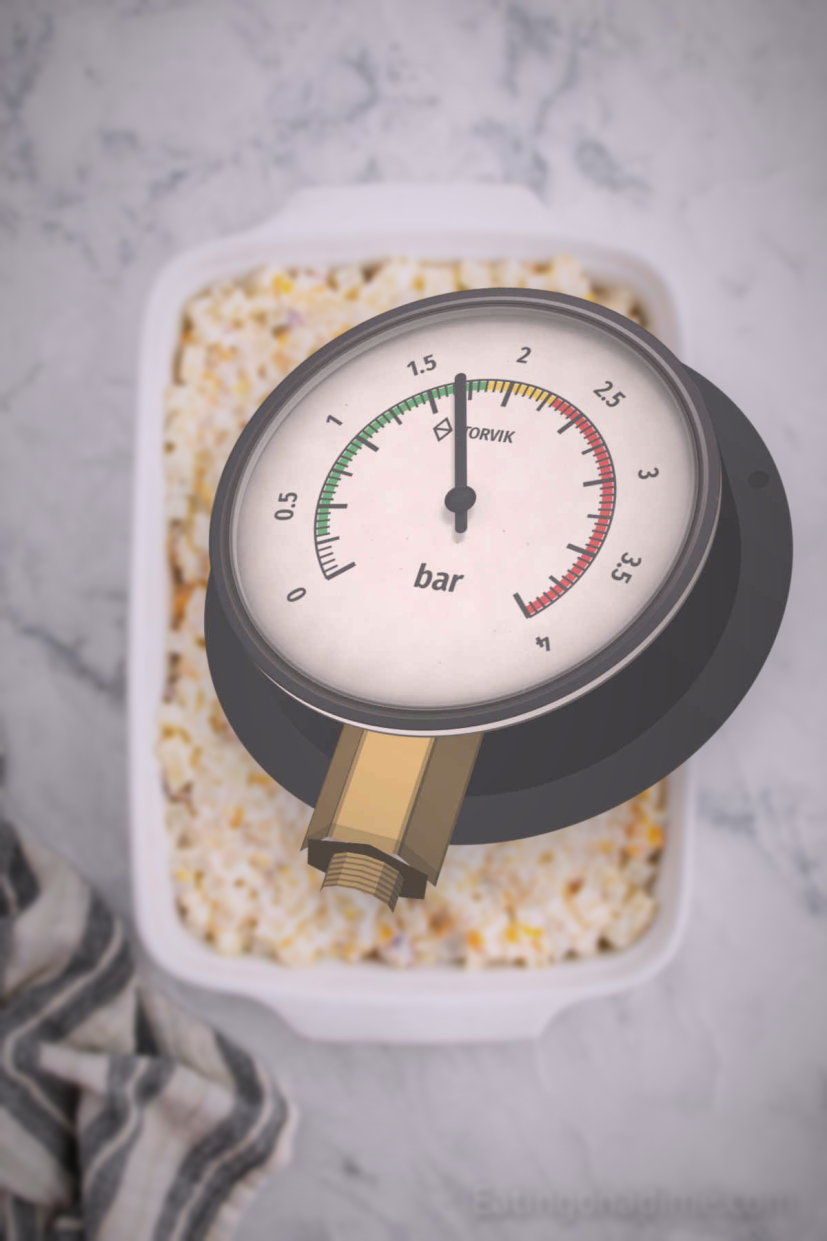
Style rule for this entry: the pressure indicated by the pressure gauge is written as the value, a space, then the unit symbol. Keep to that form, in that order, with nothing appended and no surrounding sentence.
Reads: 1.7 bar
